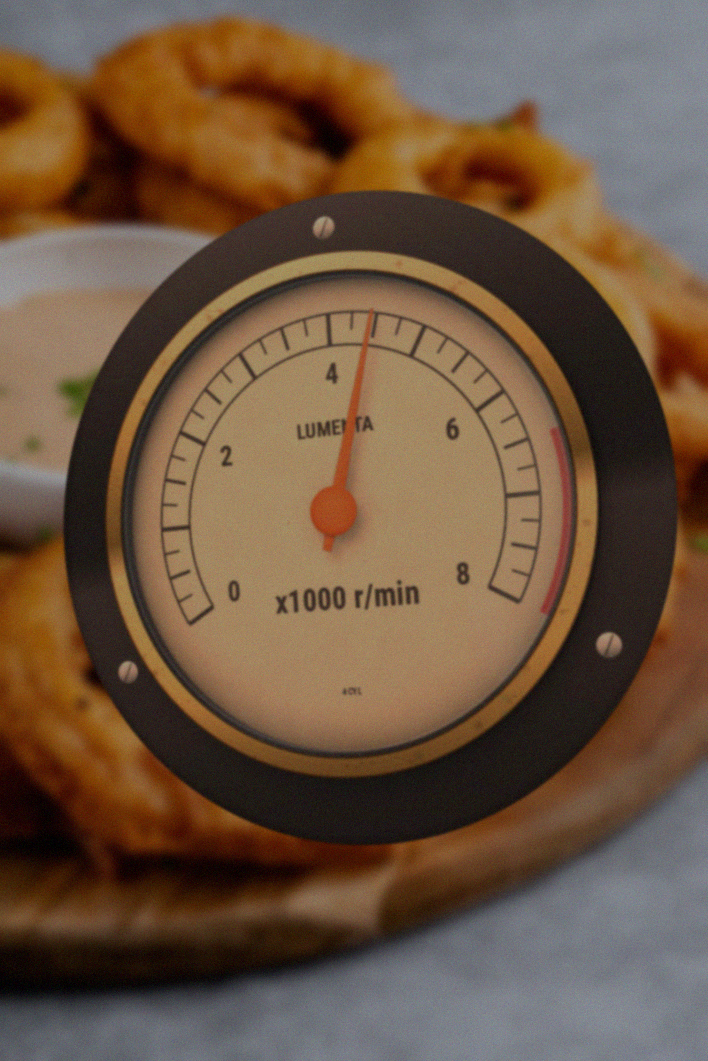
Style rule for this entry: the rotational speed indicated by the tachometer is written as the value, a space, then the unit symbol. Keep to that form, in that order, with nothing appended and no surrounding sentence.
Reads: 4500 rpm
